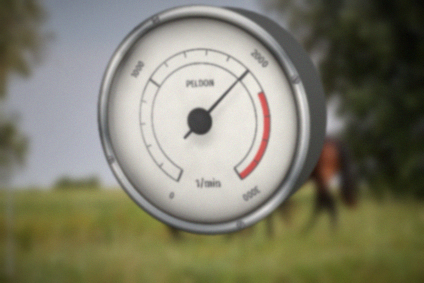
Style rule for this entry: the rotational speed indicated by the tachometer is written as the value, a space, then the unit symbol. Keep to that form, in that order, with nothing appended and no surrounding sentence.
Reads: 2000 rpm
